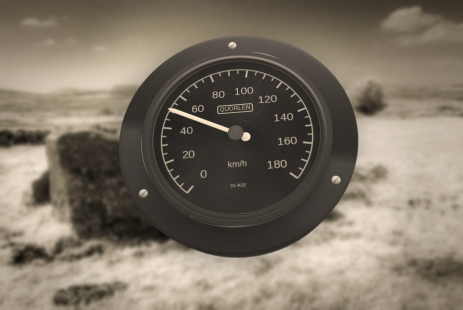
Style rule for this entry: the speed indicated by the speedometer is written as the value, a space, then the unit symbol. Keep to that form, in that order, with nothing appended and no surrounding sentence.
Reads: 50 km/h
